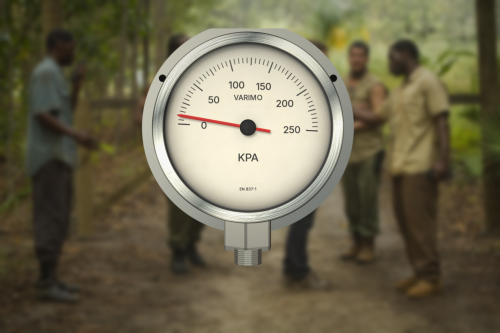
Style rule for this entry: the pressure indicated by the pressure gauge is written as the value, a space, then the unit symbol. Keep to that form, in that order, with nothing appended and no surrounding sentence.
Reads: 10 kPa
